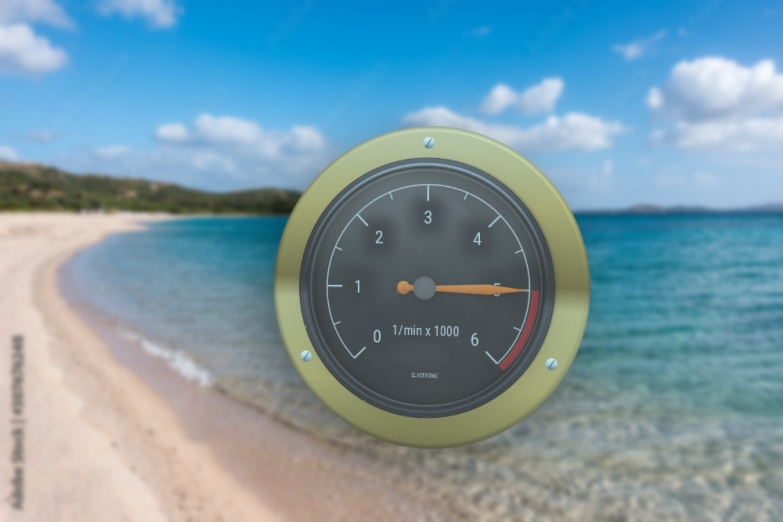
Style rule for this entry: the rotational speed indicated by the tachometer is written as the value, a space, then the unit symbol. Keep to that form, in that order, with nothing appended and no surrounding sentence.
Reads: 5000 rpm
